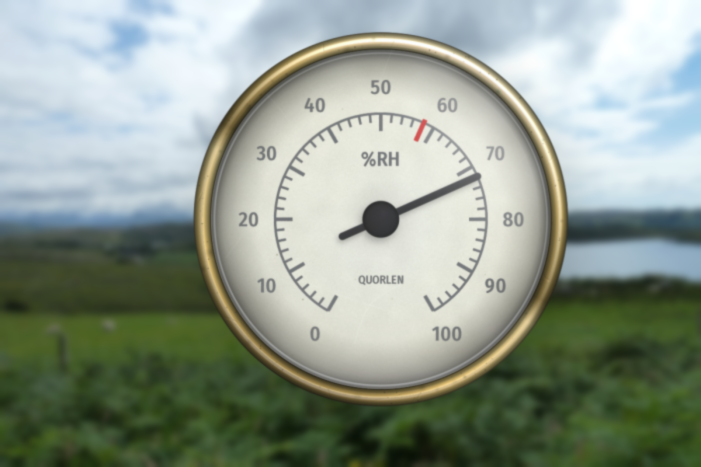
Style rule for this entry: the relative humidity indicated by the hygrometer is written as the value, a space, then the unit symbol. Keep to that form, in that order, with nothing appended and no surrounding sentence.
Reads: 72 %
